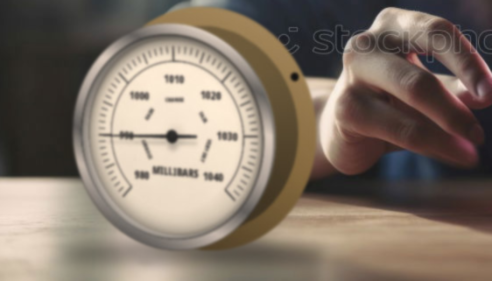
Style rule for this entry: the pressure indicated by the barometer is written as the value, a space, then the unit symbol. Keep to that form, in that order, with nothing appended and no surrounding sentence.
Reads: 990 mbar
